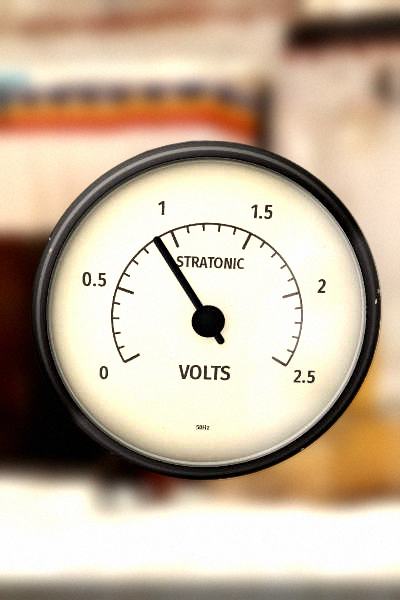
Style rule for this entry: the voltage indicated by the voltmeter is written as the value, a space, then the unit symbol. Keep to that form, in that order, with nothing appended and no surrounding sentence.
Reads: 0.9 V
